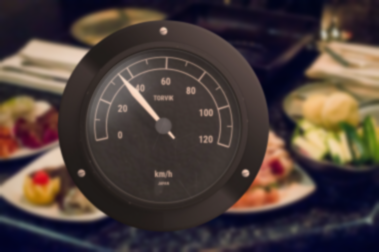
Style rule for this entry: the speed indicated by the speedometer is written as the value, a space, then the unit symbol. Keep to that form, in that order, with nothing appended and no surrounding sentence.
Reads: 35 km/h
